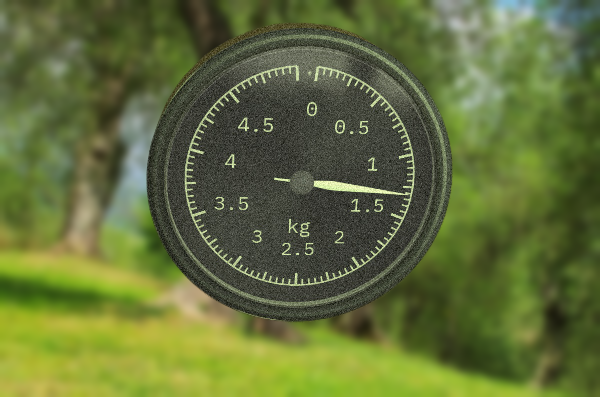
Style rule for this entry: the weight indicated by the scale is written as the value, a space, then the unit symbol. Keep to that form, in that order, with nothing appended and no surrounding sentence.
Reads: 1.3 kg
